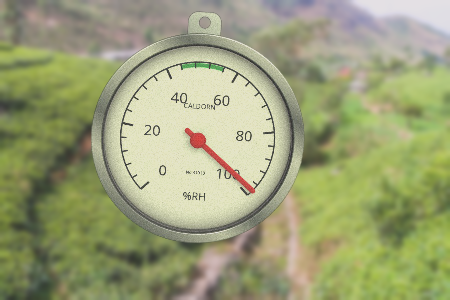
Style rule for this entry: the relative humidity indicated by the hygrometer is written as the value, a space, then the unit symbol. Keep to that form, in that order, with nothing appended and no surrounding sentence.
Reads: 98 %
